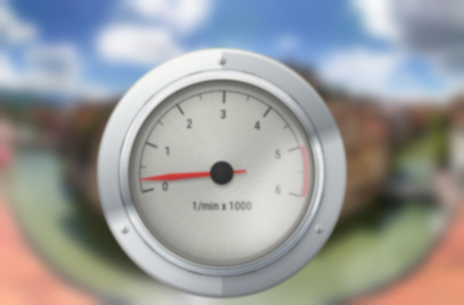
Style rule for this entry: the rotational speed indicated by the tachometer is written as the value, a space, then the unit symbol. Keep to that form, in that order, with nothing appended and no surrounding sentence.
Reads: 250 rpm
